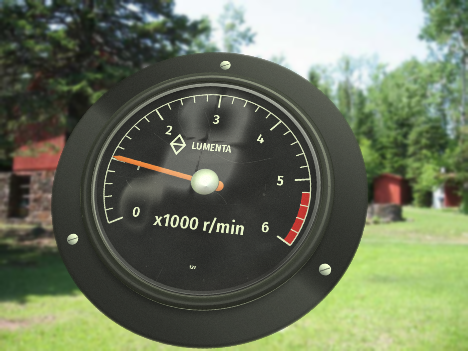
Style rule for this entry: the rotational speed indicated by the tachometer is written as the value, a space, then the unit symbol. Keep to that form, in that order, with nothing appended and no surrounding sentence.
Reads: 1000 rpm
